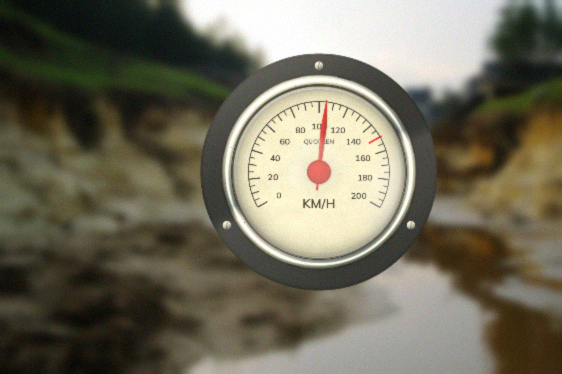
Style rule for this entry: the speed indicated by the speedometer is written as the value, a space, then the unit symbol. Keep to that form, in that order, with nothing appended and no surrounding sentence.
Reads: 105 km/h
